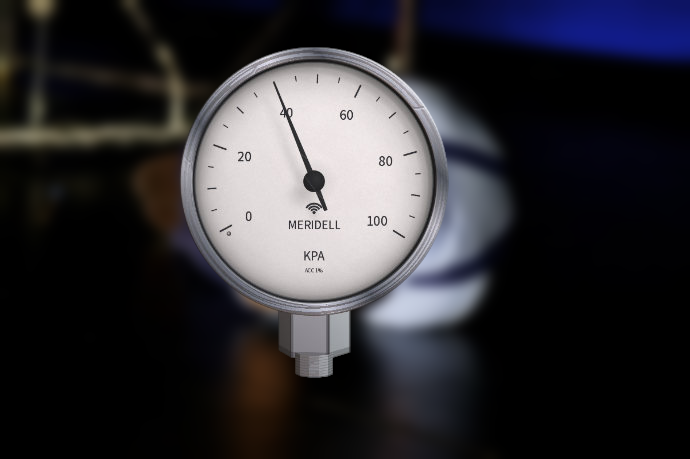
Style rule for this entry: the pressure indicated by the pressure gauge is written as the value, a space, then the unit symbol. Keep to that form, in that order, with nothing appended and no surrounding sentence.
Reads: 40 kPa
